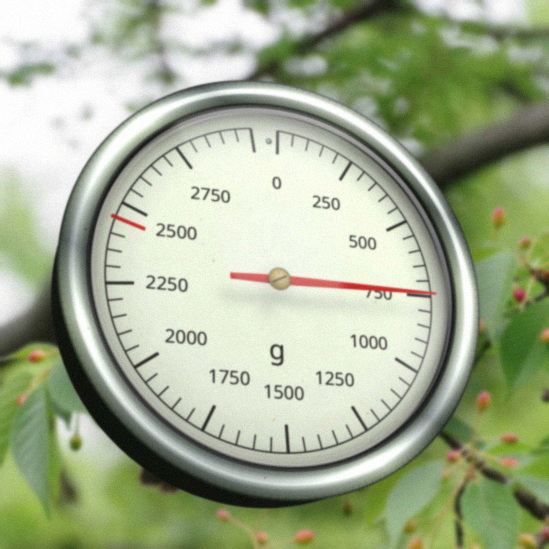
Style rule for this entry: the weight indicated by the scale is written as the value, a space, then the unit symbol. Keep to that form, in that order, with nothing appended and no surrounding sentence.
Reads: 750 g
